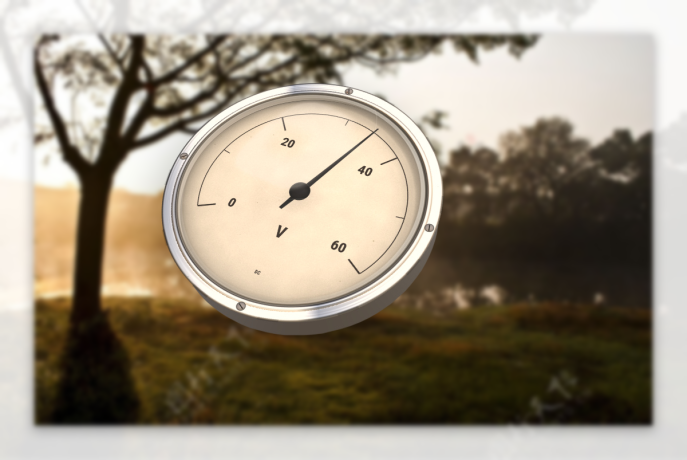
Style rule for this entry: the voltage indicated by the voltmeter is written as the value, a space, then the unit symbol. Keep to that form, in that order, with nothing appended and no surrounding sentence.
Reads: 35 V
